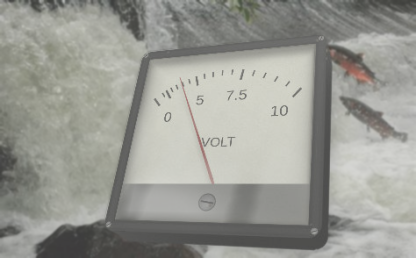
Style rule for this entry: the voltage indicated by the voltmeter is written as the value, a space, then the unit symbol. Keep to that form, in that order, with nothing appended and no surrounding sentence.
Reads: 4 V
